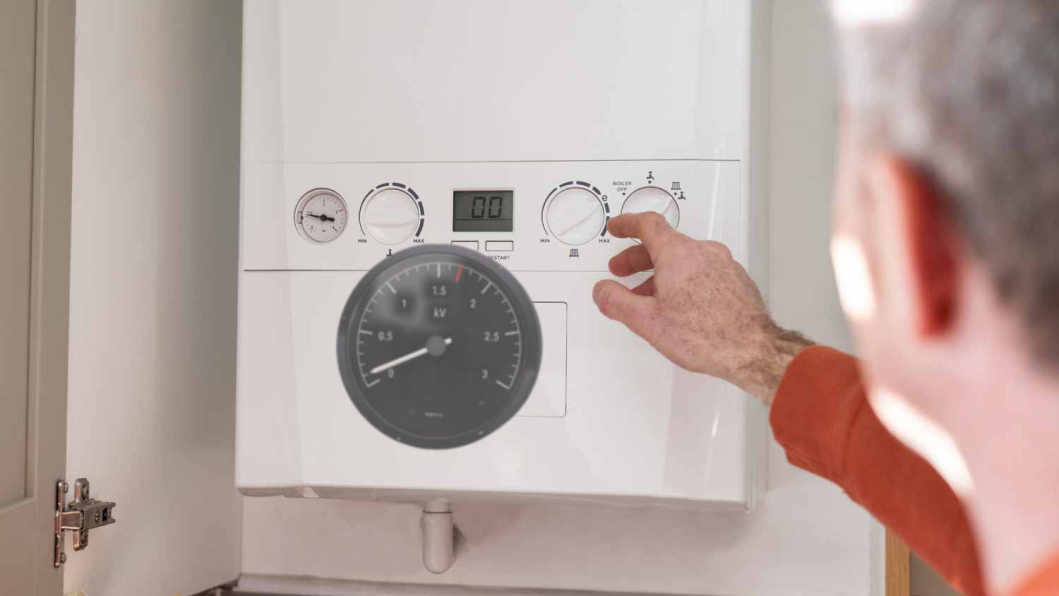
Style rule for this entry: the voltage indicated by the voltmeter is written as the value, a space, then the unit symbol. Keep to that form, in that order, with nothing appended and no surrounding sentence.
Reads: 0.1 kV
